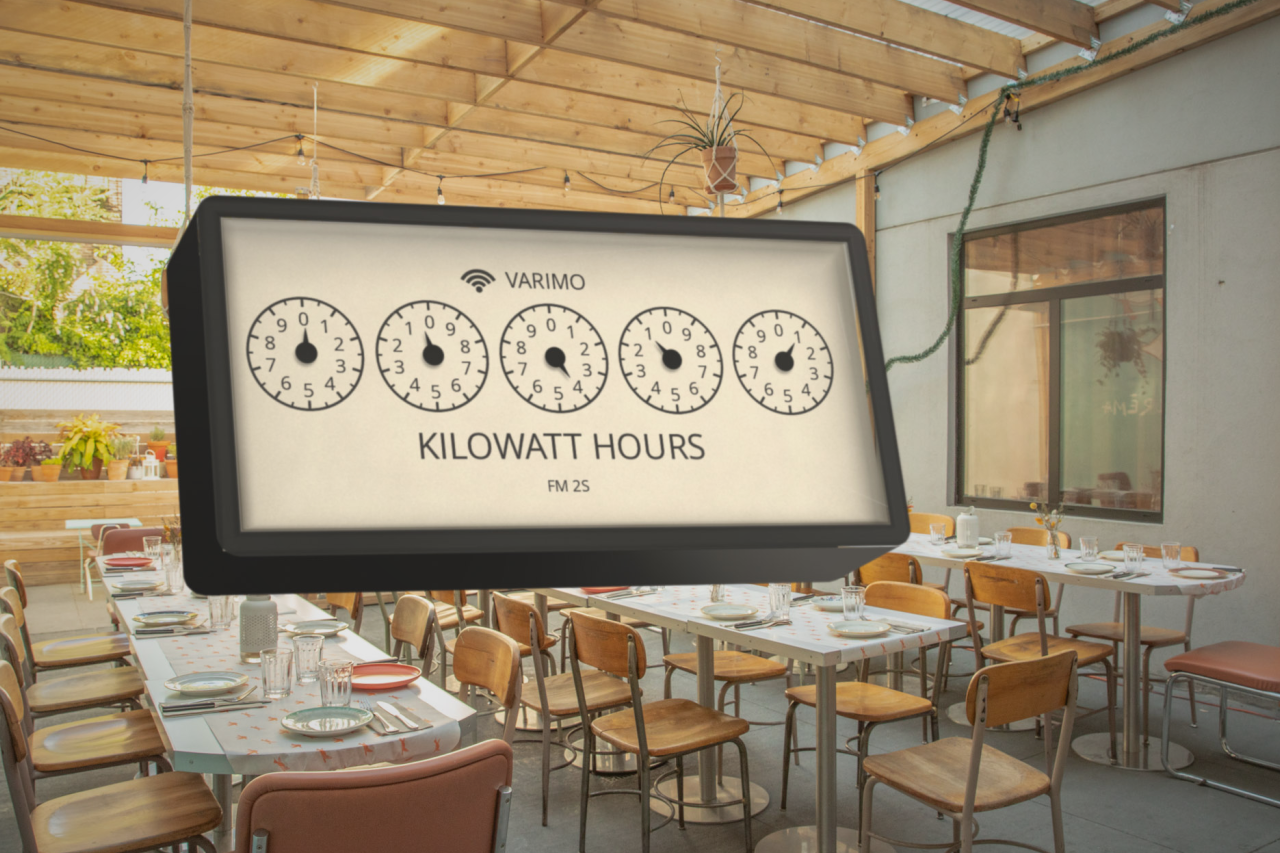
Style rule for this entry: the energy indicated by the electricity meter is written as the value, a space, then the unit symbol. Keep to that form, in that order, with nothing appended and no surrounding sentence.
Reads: 411 kWh
